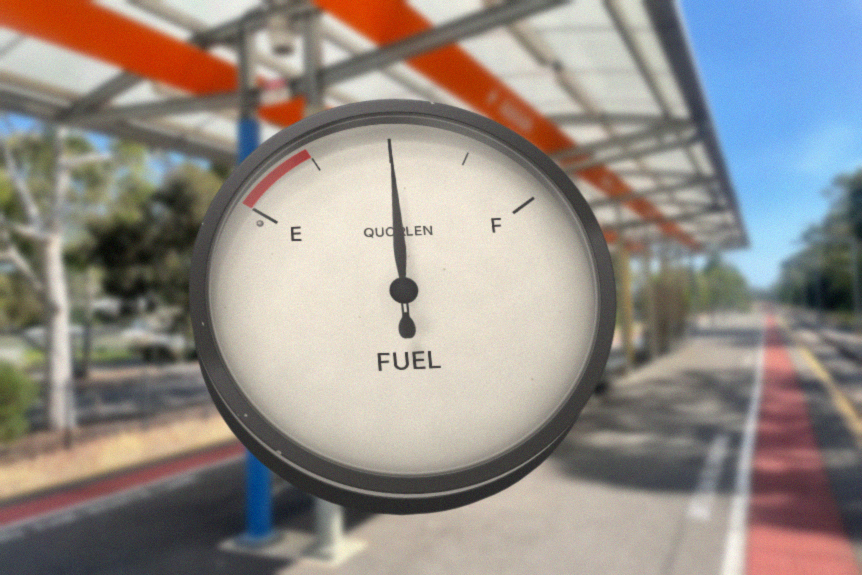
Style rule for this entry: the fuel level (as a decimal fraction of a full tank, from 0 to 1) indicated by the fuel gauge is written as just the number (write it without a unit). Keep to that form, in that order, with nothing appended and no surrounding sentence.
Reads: 0.5
